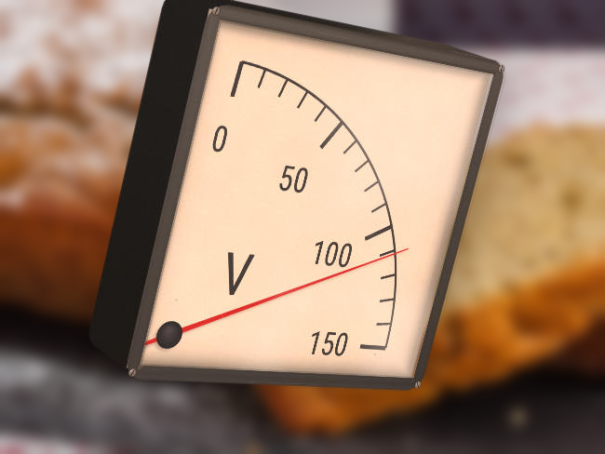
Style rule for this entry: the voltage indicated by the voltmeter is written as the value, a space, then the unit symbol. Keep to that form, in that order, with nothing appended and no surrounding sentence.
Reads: 110 V
